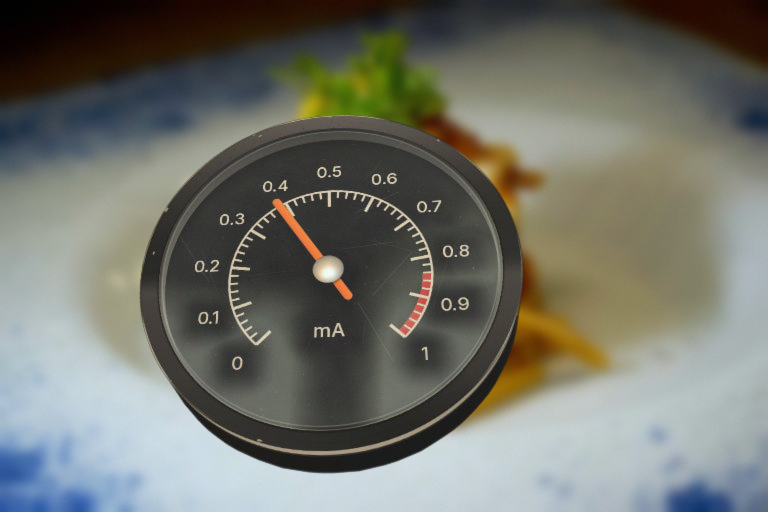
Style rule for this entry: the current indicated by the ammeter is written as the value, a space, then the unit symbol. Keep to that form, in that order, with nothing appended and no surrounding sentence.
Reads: 0.38 mA
